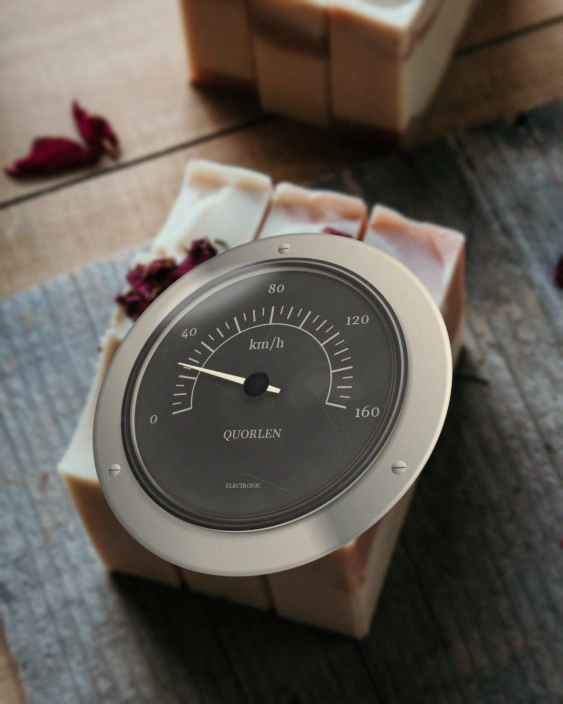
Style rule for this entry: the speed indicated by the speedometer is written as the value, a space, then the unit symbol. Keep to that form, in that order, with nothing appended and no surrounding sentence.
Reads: 25 km/h
